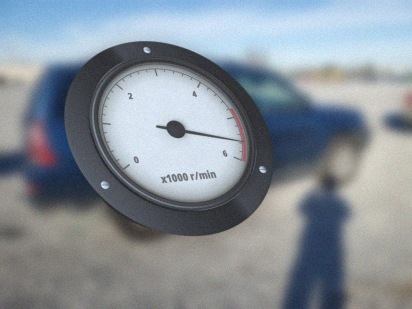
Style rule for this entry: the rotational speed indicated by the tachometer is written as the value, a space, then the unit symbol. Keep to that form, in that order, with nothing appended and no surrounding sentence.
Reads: 5600 rpm
